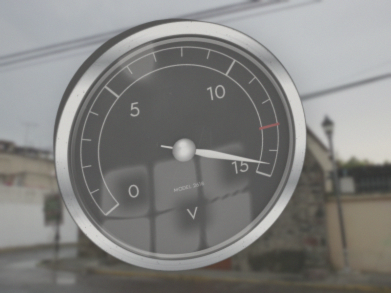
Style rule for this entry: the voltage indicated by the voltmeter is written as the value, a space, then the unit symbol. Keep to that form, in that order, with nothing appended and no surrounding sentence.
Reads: 14.5 V
